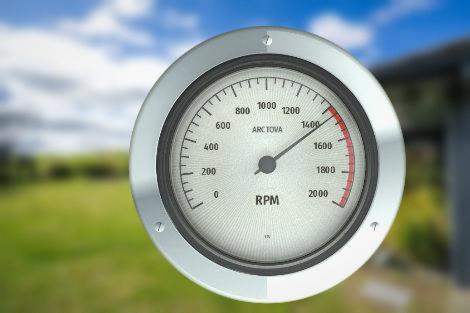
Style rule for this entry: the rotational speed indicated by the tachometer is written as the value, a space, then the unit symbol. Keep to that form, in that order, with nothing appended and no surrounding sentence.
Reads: 1450 rpm
